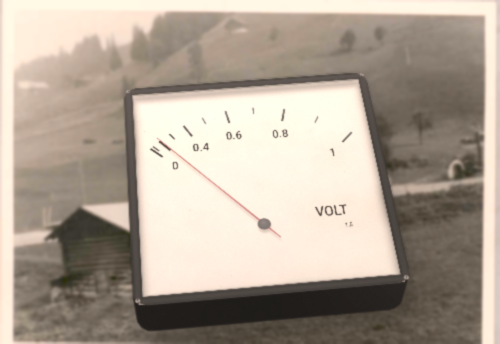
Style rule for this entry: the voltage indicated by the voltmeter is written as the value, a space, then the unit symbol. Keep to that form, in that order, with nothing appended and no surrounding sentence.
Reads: 0.2 V
